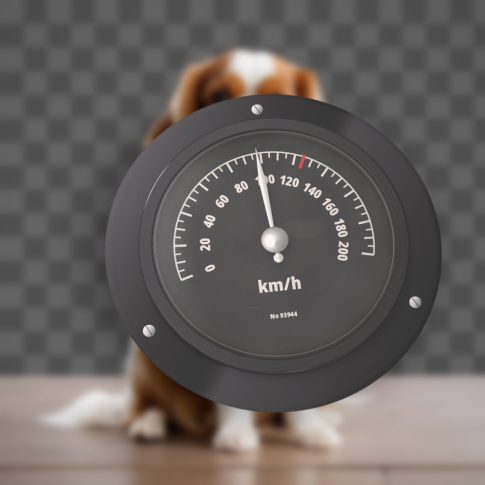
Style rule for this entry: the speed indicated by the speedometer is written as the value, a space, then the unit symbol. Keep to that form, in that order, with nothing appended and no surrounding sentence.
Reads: 97.5 km/h
